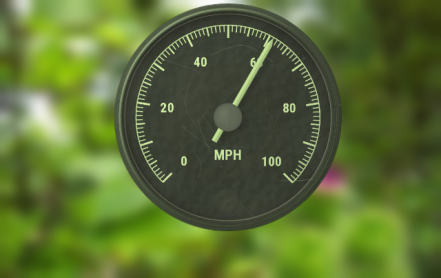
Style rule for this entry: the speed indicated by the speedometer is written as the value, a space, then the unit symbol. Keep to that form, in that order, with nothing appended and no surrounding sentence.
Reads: 61 mph
